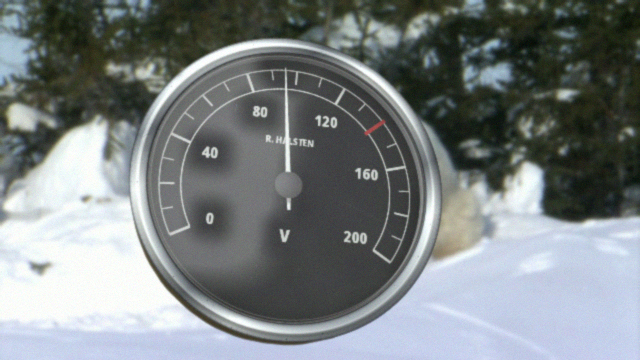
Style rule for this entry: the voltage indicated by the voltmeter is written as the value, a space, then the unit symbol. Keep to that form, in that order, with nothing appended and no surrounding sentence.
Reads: 95 V
